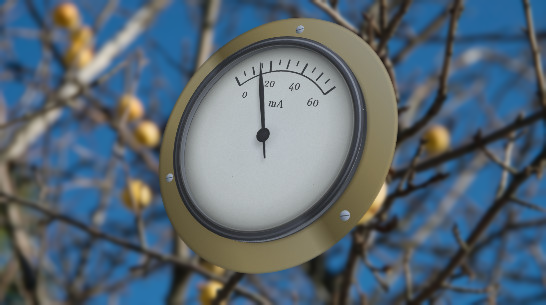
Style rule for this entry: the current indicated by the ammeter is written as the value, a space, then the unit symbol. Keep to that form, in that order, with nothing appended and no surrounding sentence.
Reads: 15 mA
